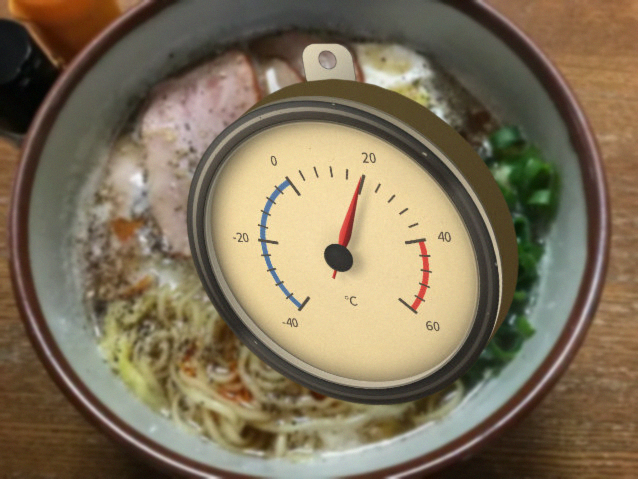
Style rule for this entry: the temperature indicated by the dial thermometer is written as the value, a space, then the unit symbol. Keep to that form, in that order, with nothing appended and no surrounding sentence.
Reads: 20 °C
